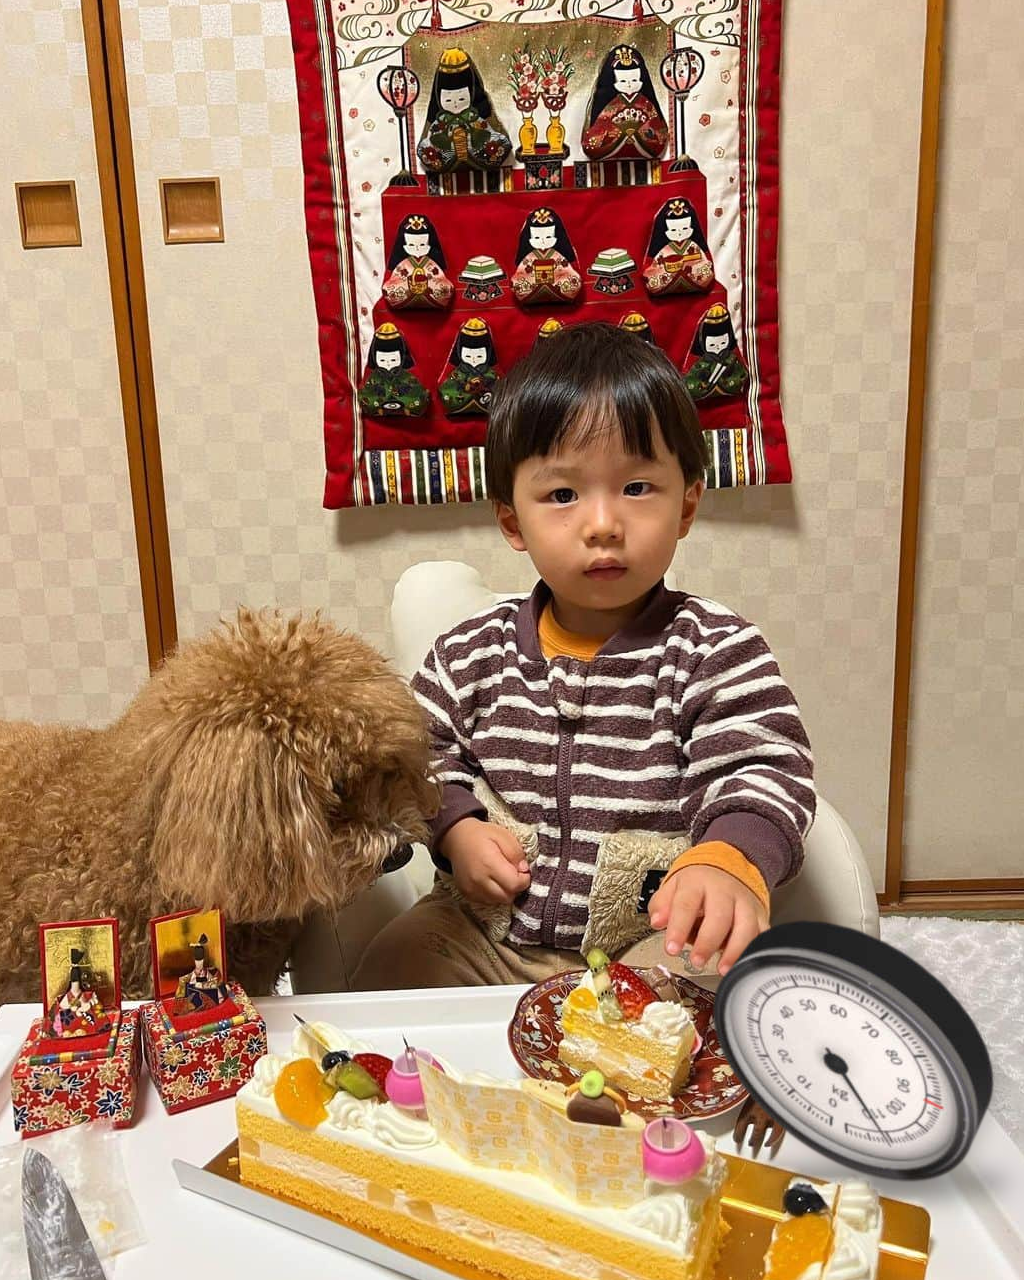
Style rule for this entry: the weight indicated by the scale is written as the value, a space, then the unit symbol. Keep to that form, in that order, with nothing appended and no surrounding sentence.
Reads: 110 kg
